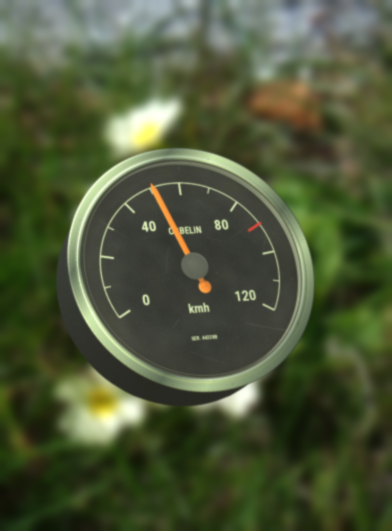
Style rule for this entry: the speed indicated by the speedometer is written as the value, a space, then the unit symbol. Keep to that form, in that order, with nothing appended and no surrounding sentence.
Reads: 50 km/h
